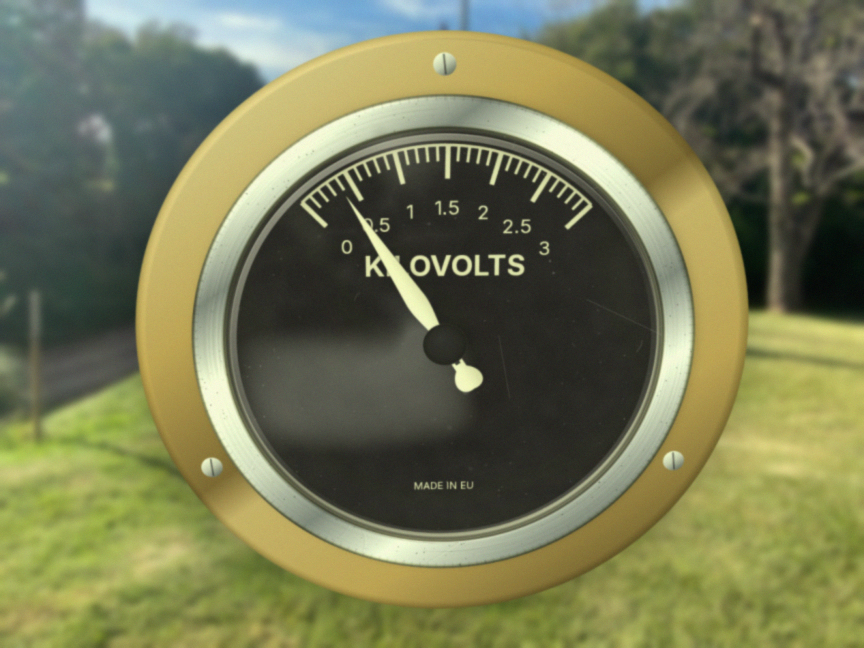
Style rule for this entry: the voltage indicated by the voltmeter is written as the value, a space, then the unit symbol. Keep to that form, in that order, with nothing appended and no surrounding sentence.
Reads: 0.4 kV
